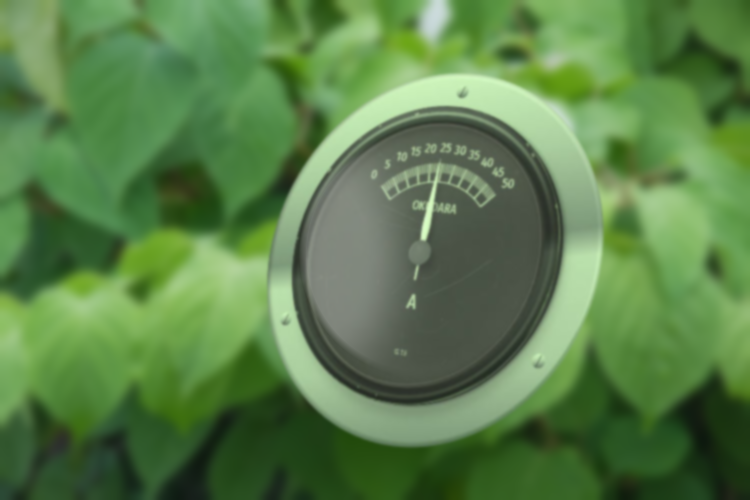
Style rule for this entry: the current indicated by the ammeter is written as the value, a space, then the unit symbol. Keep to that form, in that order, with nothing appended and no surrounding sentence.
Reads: 25 A
